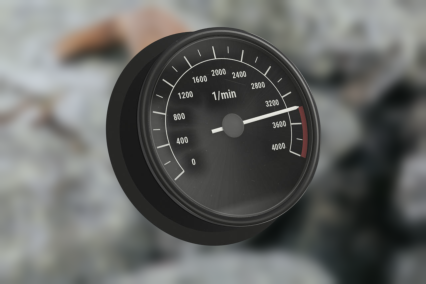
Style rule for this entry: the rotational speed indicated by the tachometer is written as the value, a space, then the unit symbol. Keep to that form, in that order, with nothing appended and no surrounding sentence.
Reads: 3400 rpm
